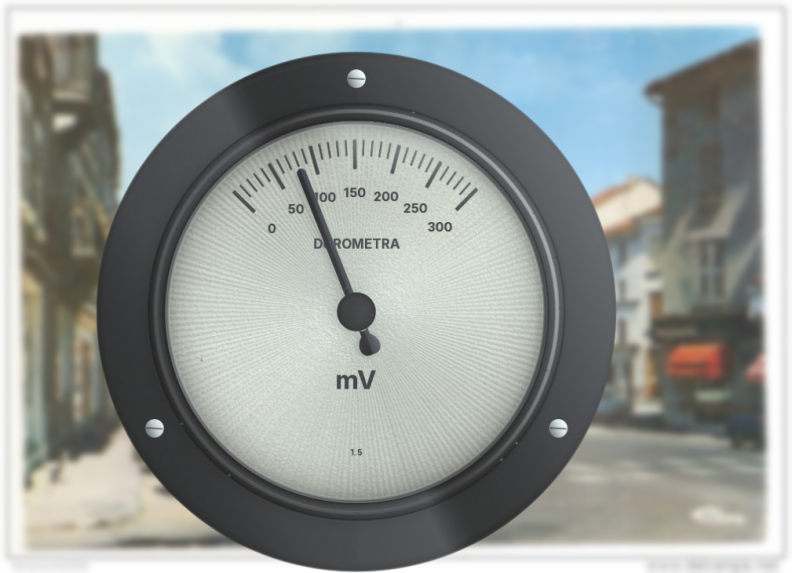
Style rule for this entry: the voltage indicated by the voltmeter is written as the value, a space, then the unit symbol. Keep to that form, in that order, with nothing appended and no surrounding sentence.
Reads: 80 mV
